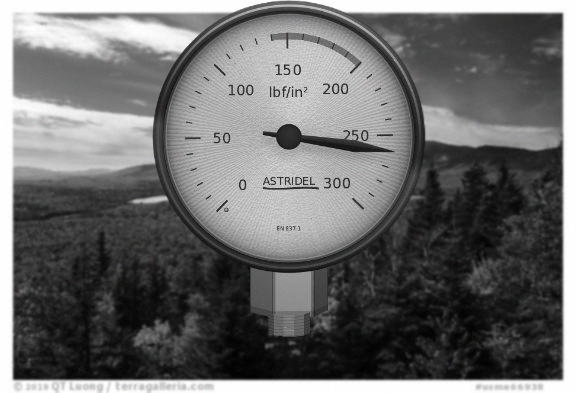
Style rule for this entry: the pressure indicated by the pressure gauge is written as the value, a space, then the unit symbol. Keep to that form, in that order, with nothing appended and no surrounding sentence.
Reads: 260 psi
